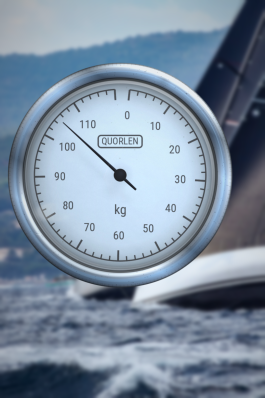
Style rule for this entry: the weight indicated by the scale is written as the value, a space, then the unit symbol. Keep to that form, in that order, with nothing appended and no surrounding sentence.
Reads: 105 kg
